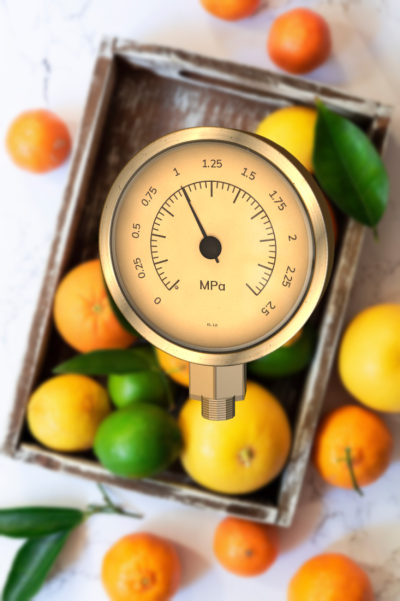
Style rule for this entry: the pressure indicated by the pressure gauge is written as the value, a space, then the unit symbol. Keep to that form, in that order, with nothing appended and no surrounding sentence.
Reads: 1 MPa
